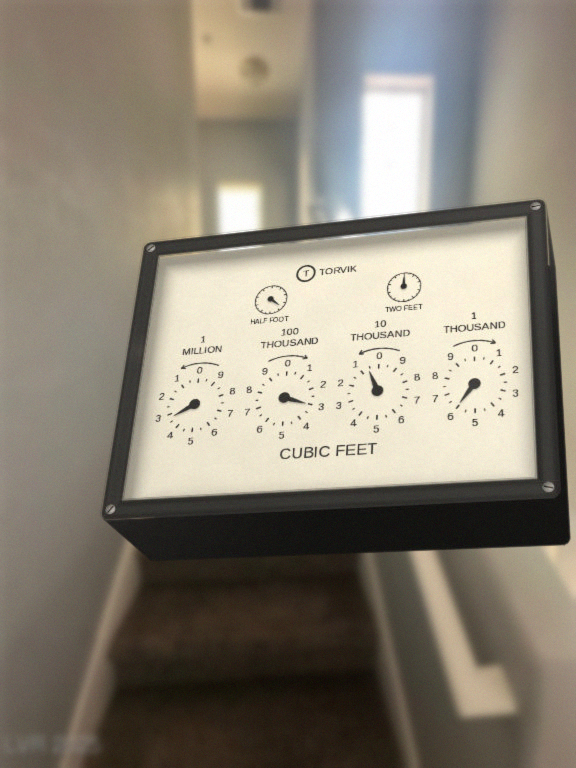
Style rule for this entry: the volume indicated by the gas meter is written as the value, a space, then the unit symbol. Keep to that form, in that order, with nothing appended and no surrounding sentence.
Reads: 330600 ft³
